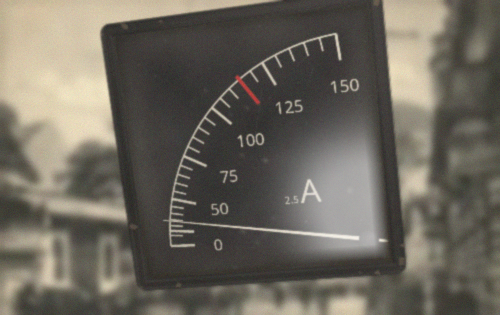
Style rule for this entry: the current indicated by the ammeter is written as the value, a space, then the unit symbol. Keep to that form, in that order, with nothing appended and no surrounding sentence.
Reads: 35 A
